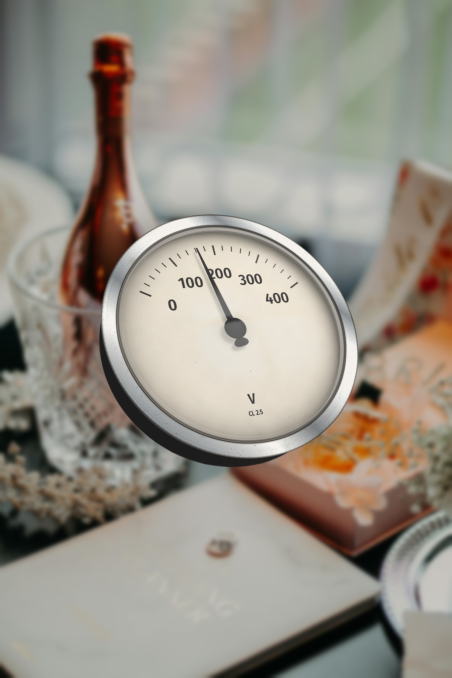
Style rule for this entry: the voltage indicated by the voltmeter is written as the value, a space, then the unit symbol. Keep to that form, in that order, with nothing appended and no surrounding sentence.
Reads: 160 V
